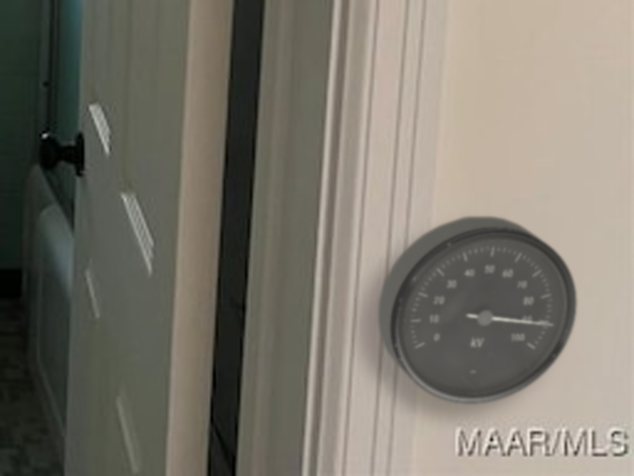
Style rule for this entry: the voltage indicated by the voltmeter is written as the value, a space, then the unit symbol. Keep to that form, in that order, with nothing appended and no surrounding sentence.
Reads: 90 kV
